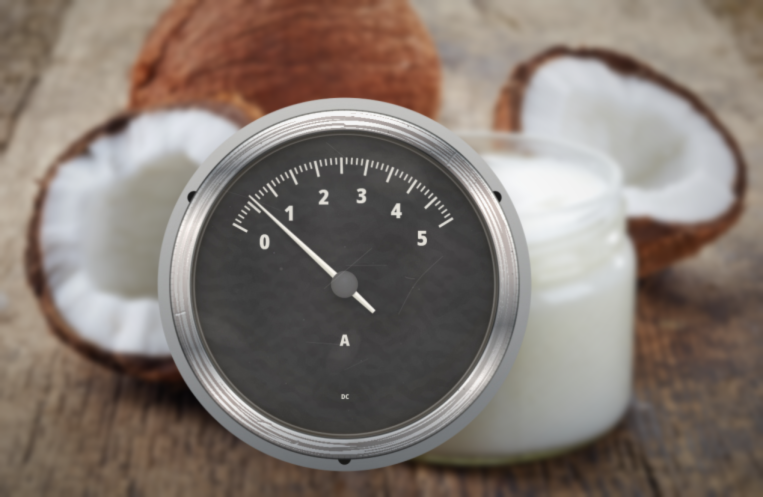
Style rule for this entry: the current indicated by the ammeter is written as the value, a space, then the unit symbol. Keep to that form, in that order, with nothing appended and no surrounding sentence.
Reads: 0.6 A
